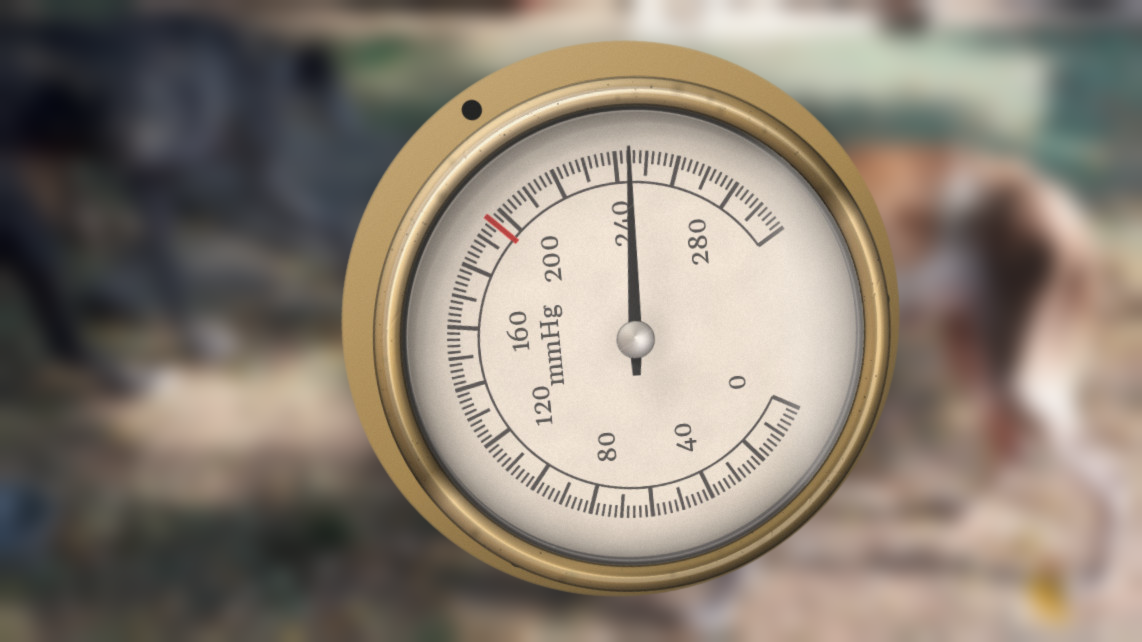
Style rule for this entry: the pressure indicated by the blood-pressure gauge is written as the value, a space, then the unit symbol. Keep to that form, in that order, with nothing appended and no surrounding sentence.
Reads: 244 mmHg
